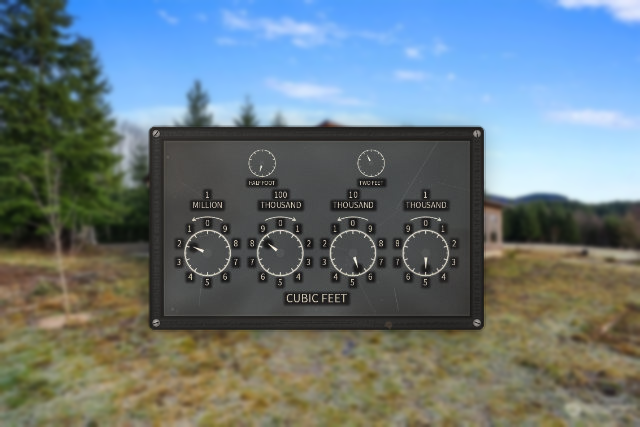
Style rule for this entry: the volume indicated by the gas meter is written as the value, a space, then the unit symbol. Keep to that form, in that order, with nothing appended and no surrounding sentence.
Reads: 185500 ft³
